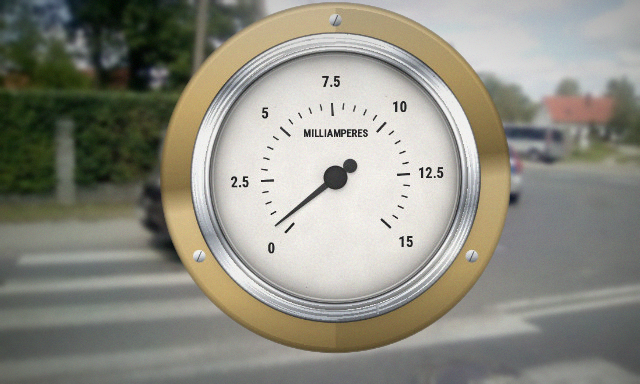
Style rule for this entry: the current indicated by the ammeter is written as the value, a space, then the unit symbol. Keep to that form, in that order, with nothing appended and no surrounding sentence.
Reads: 0.5 mA
